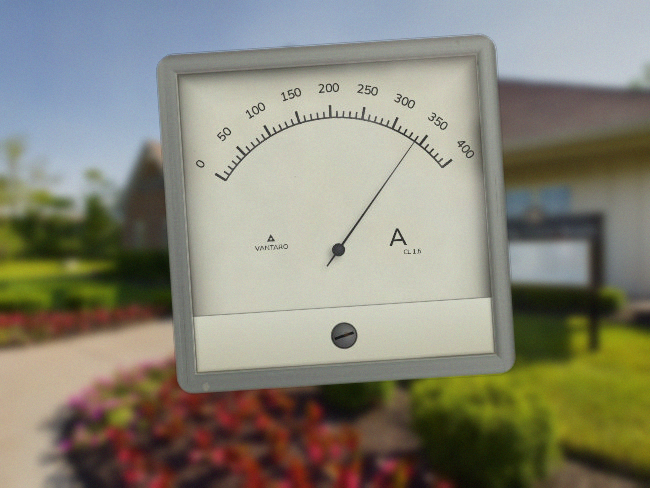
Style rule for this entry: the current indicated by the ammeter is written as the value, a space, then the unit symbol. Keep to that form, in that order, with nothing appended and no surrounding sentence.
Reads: 340 A
